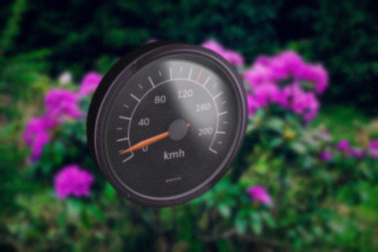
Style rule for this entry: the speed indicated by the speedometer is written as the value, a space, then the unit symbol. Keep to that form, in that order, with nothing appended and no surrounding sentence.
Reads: 10 km/h
